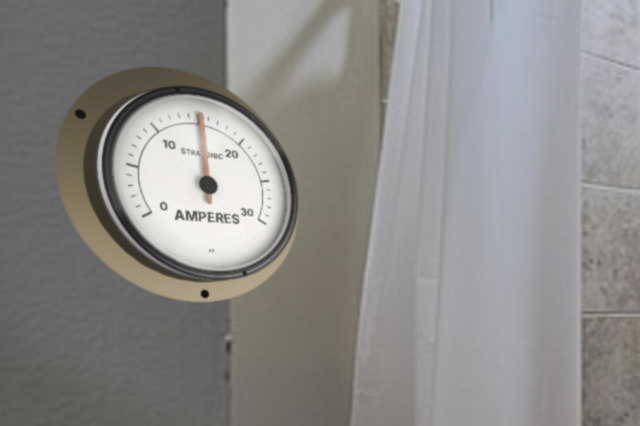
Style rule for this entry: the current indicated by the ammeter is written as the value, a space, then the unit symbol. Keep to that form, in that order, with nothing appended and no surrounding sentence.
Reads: 15 A
